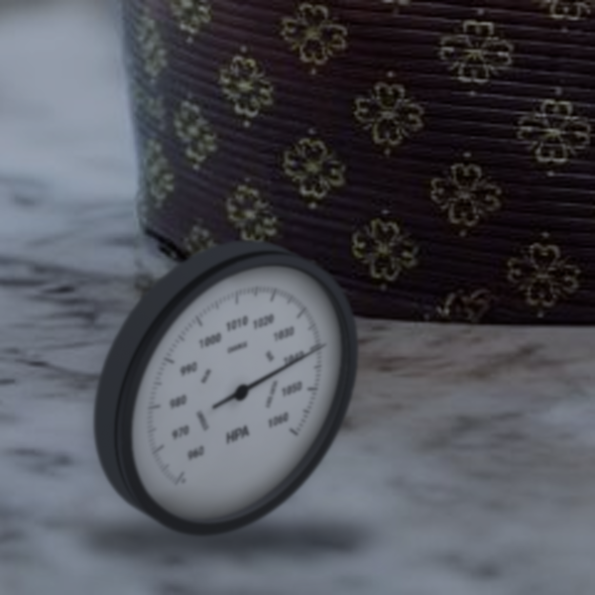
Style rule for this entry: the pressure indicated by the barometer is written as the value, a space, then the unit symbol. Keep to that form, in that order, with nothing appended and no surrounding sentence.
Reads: 1040 hPa
